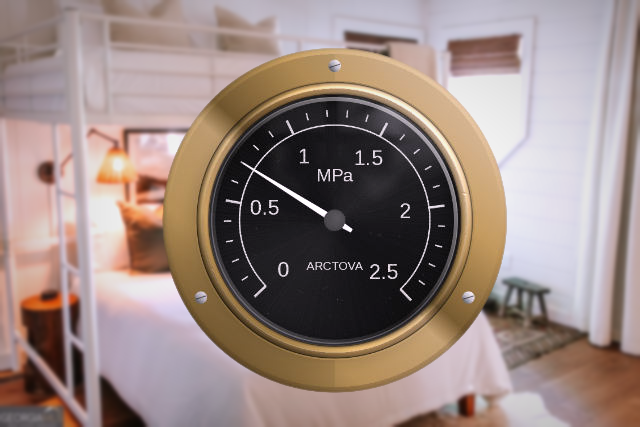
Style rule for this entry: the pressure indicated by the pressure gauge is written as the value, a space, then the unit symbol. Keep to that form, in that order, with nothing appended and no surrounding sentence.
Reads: 0.7 MPa
